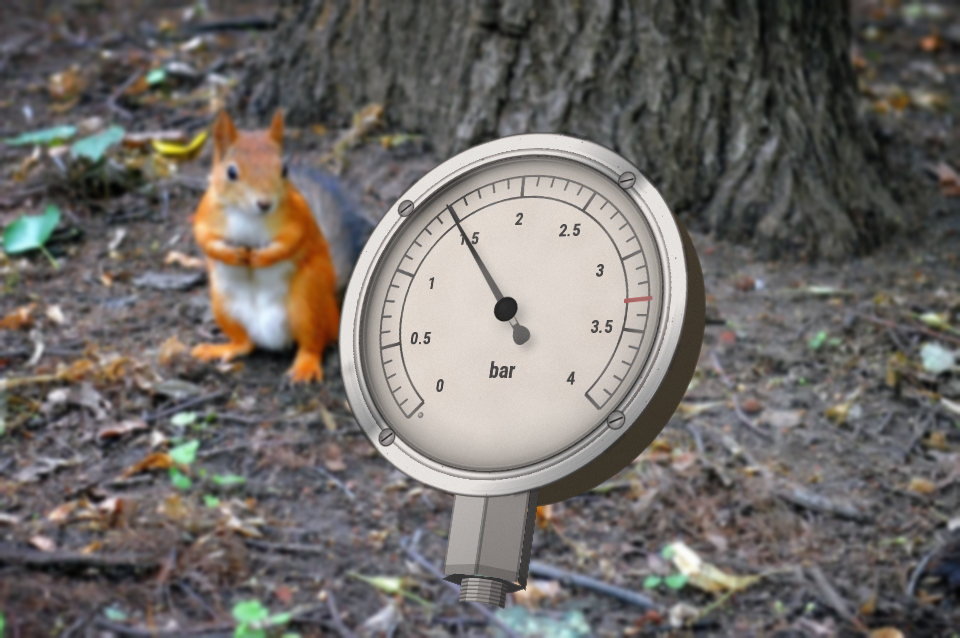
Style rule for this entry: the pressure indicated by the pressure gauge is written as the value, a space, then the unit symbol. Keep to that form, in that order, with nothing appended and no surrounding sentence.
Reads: 1.5 bar
